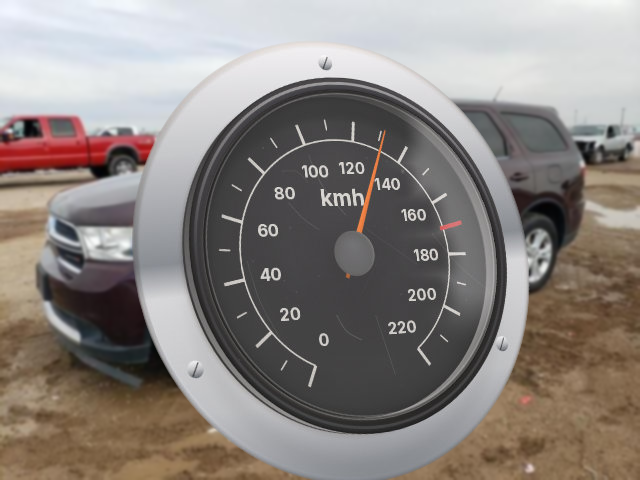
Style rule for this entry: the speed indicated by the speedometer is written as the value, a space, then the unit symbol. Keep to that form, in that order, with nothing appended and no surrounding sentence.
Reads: 130 km/h
